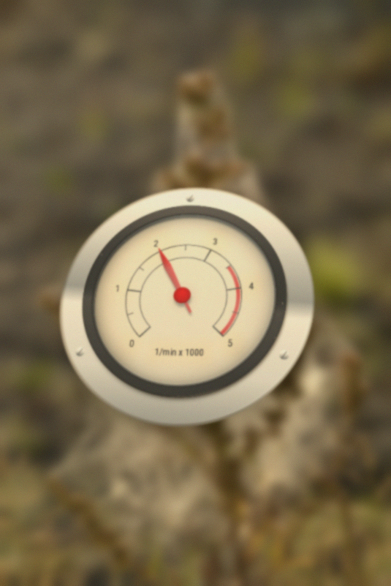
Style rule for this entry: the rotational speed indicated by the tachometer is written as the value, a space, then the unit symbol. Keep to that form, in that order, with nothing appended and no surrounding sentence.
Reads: 2000 rpm
